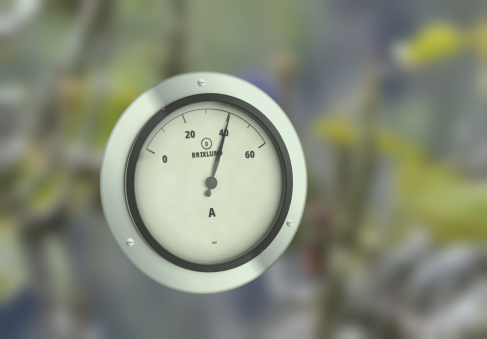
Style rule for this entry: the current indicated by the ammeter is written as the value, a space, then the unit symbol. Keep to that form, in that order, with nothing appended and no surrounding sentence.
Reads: 40 A
